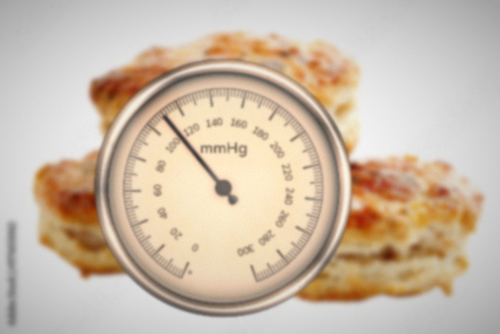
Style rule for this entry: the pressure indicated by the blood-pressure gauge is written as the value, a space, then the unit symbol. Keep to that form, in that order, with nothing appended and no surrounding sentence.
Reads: 110 mmHg
